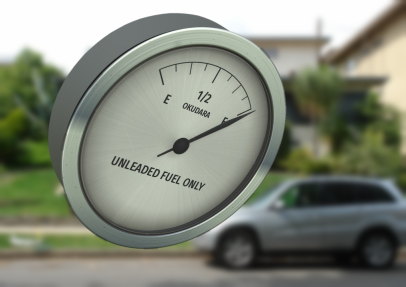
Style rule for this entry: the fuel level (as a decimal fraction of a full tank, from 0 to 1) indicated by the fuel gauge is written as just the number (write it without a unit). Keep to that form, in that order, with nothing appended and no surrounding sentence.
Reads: 1
